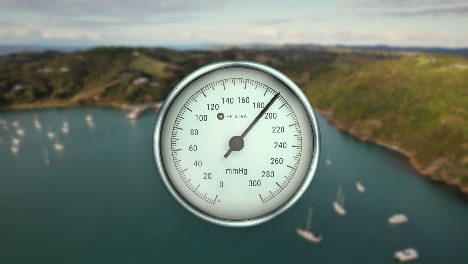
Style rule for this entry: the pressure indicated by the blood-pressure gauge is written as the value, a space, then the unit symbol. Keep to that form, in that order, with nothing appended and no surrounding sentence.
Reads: 190 mmHg
